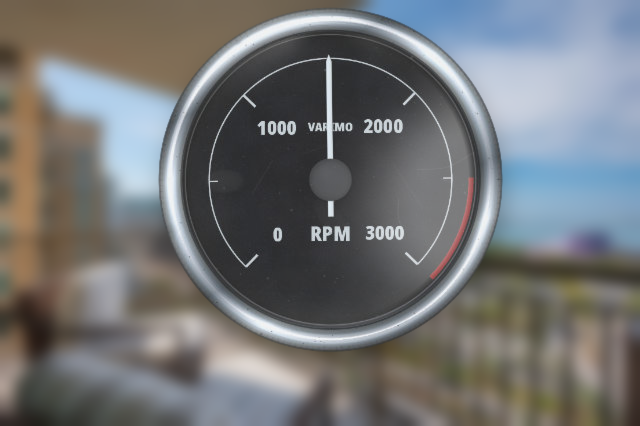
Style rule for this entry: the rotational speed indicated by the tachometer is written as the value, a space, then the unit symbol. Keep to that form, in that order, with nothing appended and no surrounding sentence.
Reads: 1500 rpm
